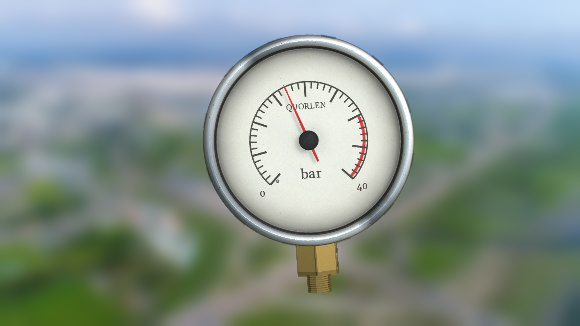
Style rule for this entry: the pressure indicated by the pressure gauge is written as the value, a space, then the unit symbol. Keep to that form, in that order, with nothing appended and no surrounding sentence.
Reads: 17 bar
